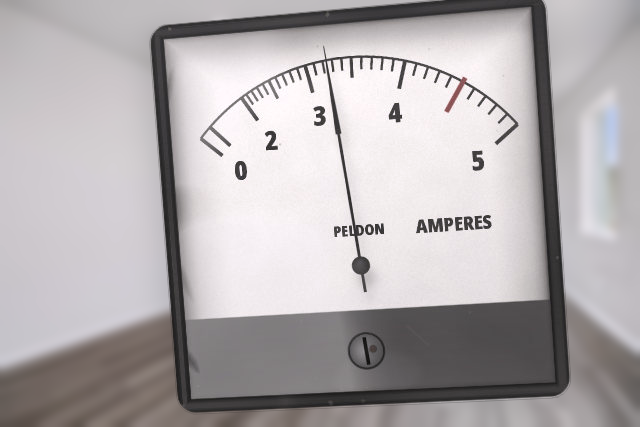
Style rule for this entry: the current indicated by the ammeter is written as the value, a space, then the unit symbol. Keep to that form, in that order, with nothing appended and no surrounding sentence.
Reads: 3.25 A
